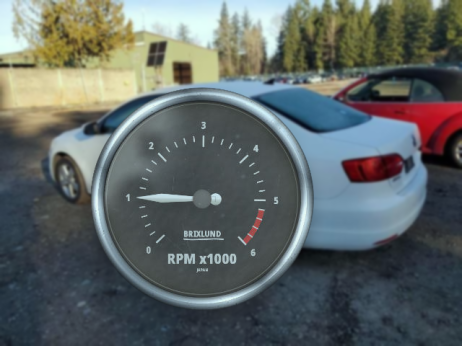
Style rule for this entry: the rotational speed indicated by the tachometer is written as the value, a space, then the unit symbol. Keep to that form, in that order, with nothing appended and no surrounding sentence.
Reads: 1000 rpm
